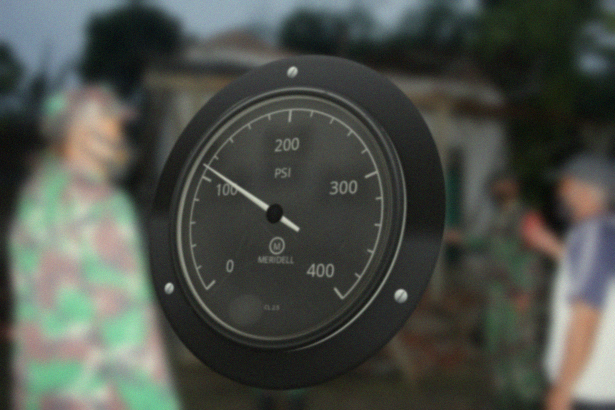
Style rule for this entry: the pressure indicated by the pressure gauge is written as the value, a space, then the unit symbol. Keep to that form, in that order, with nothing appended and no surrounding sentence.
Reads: 110 psi
